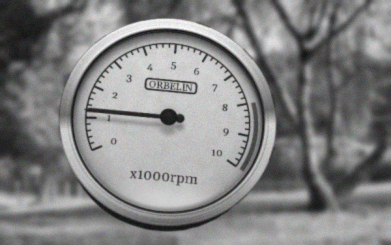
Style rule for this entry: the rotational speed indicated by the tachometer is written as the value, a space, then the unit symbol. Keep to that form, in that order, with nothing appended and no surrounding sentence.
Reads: 1200 rpm
